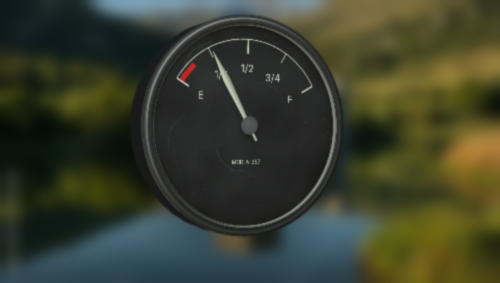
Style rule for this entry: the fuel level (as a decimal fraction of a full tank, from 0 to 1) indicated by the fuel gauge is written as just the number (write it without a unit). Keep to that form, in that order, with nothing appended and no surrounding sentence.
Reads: 0.25
